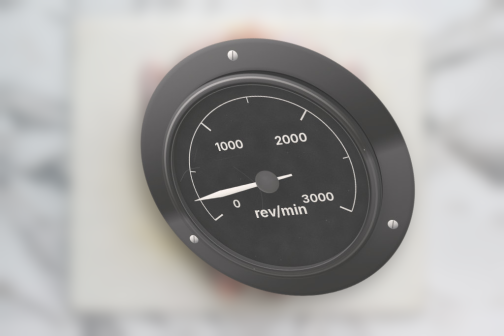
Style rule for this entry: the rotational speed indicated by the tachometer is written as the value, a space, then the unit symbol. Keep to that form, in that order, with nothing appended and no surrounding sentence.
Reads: 250 rpm
